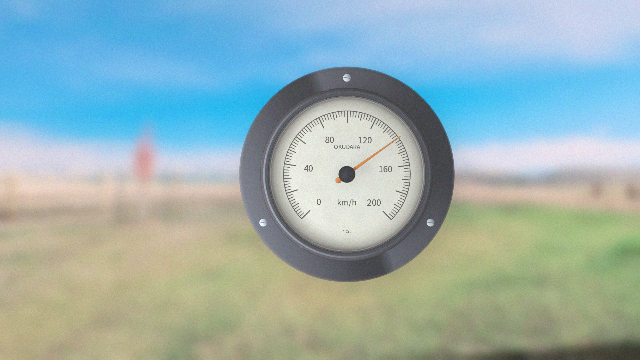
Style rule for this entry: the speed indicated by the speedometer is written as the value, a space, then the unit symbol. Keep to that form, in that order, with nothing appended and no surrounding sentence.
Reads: 140 km/h
